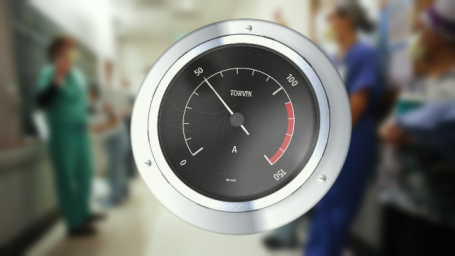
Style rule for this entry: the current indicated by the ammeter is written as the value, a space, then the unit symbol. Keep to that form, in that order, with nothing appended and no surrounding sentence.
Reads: 50 A
